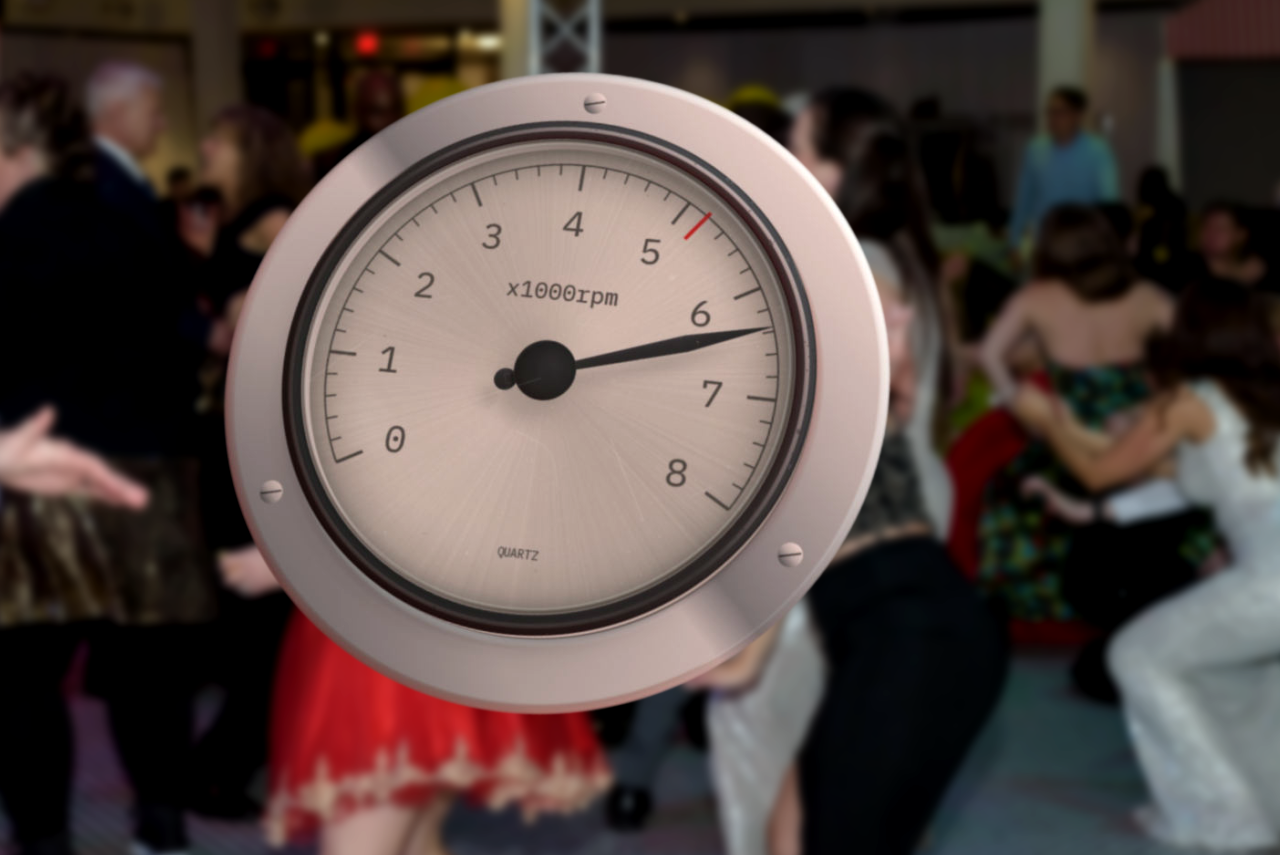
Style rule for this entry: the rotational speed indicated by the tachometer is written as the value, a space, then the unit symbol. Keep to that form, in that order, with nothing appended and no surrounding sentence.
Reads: 6400 rpm
